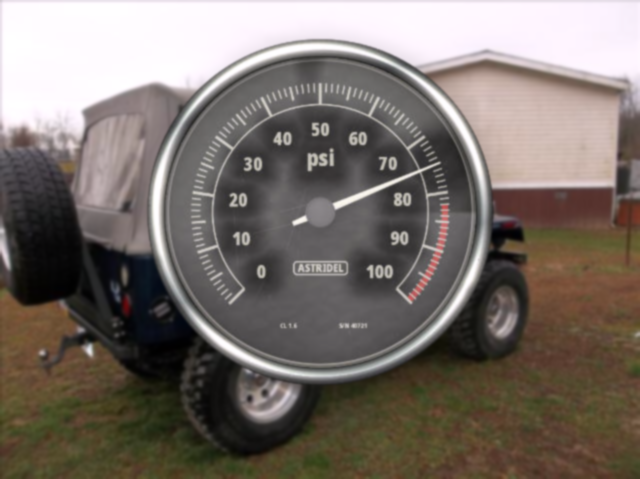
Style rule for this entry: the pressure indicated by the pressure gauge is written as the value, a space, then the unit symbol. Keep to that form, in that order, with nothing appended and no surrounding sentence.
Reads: 75 psi
